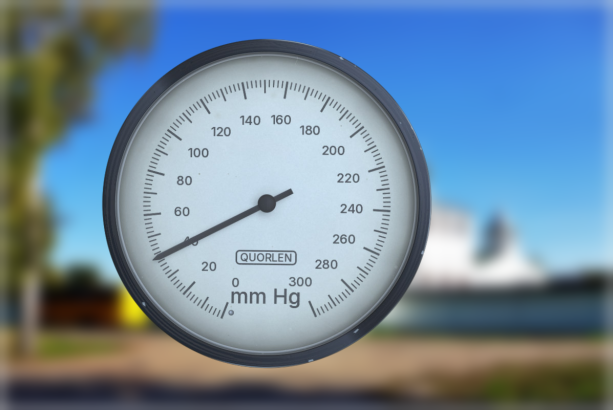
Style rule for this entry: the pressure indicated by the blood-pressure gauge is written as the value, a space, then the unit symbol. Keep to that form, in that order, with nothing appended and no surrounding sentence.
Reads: 40 mmHg
